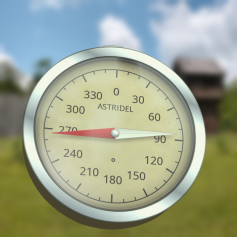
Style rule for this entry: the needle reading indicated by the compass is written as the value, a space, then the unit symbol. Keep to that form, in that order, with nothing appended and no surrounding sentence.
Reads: 265 °
